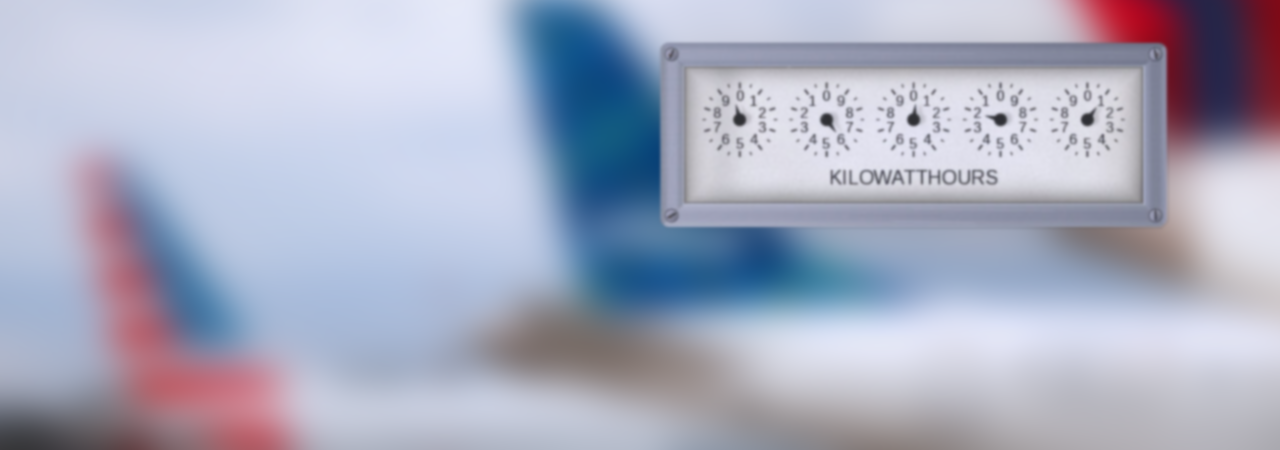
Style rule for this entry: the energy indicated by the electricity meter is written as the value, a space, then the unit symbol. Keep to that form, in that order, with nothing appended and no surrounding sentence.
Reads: 96021 kWh
